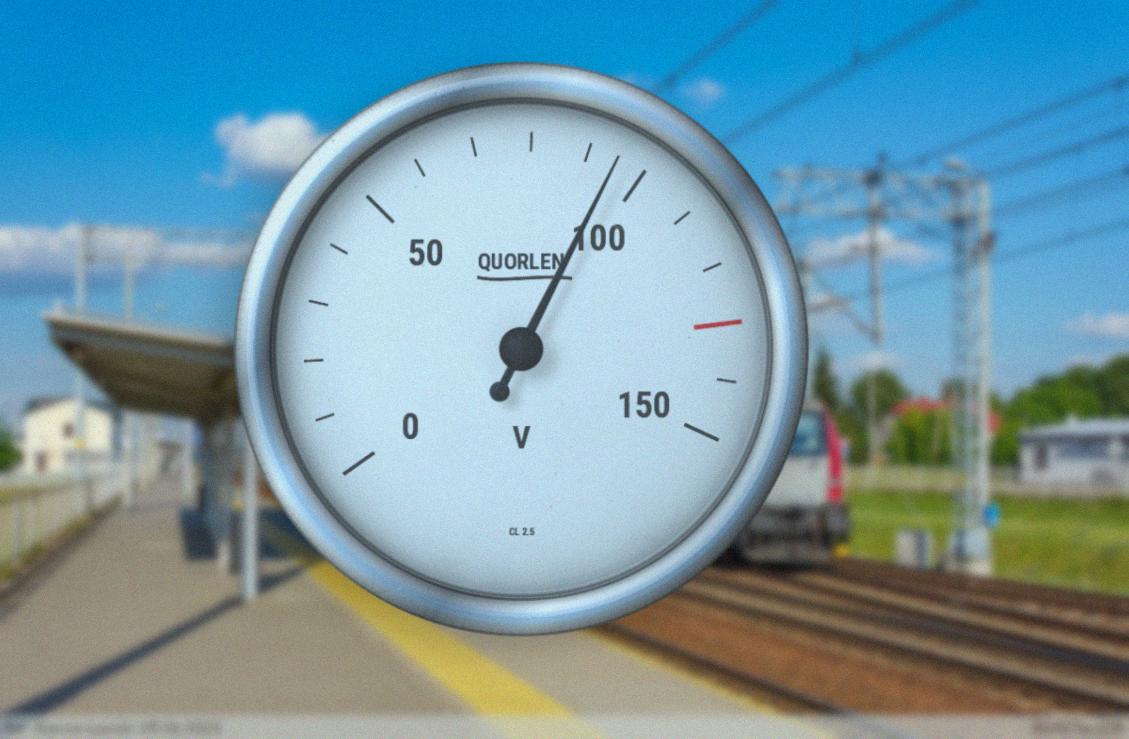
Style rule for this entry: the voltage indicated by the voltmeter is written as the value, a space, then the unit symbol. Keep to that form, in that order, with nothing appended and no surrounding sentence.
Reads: 95 V
